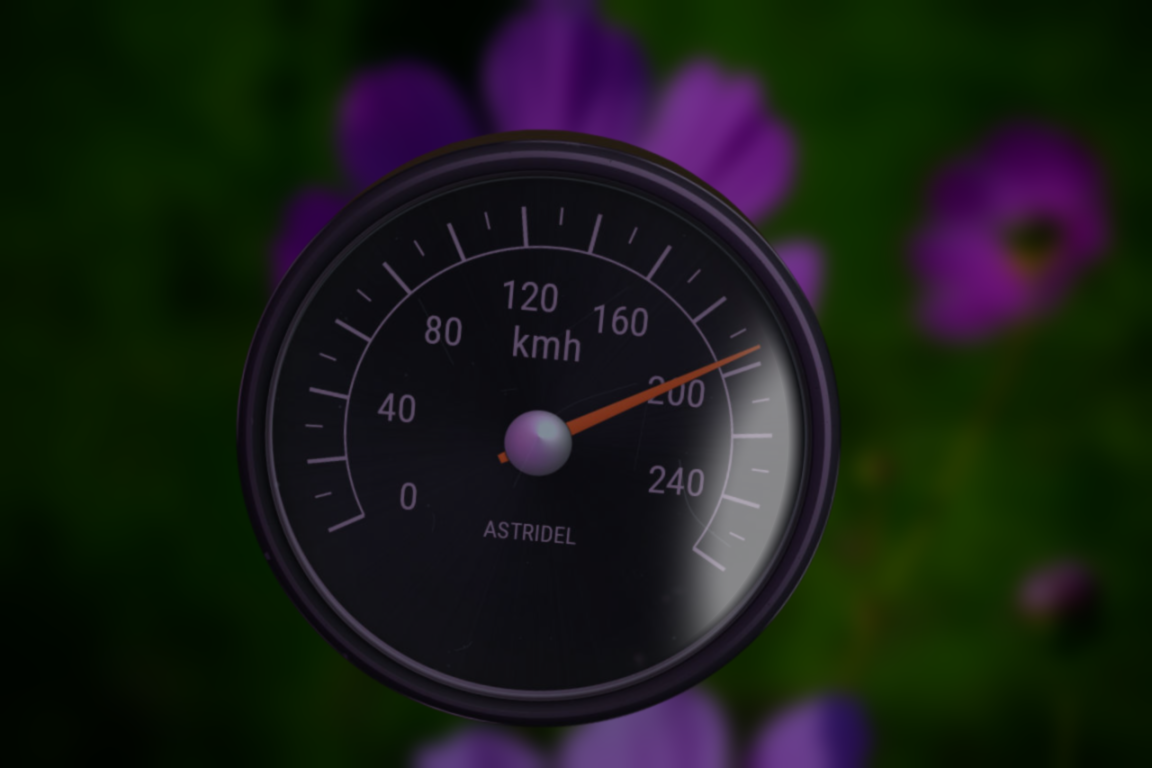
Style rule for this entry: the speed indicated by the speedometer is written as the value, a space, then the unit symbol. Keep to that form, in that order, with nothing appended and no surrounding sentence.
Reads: 195 km/h
